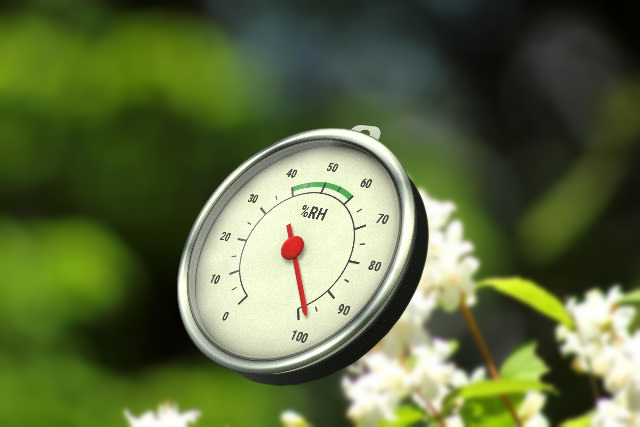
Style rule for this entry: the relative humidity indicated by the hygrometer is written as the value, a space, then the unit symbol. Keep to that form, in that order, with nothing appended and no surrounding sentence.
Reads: 97.5 %
